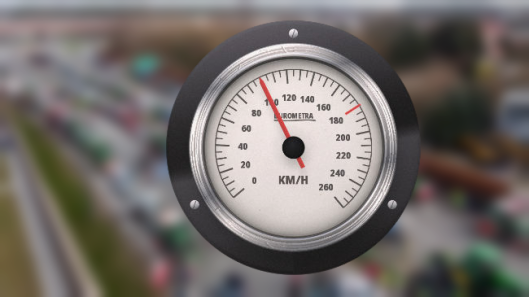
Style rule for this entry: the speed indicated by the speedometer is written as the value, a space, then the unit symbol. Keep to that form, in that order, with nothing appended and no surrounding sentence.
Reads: 100 km/h
